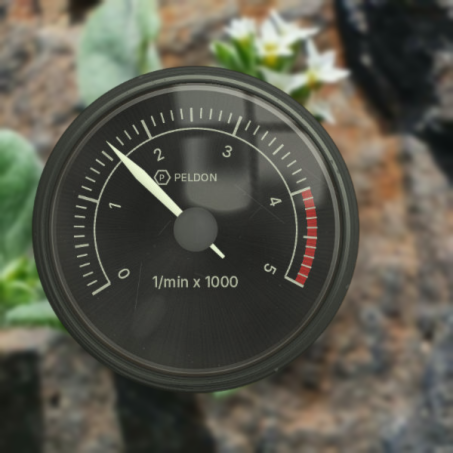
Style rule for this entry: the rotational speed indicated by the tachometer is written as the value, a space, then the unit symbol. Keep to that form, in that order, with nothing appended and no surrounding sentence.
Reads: 1600 rpm
